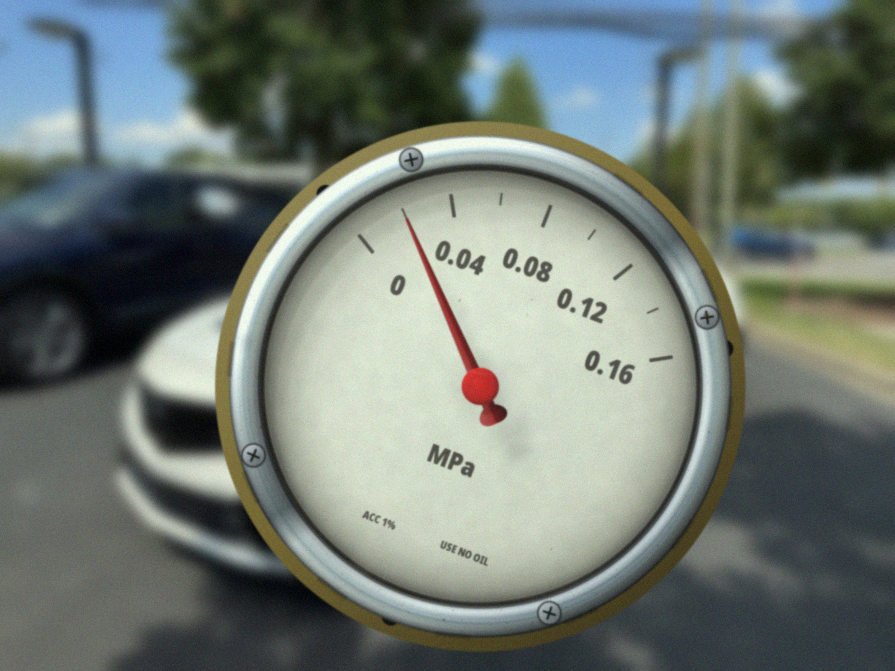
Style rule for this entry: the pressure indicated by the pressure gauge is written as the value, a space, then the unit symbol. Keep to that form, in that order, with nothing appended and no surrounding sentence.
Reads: 0.02 MPa
